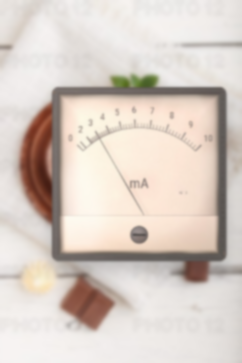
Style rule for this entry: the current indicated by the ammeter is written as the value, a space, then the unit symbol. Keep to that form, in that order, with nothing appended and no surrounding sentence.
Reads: 3 mA
